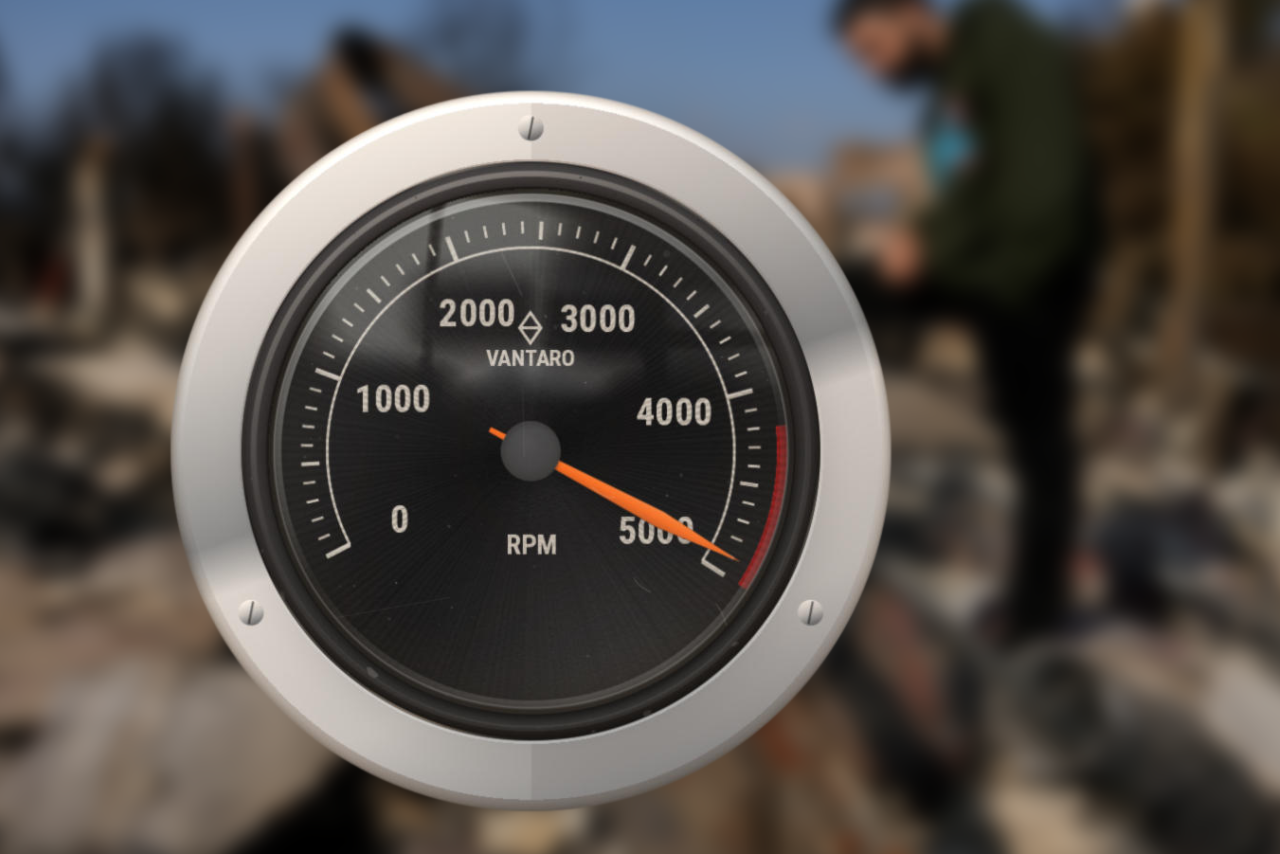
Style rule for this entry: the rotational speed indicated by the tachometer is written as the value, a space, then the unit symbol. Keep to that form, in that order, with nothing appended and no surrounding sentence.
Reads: 4900 rpm
